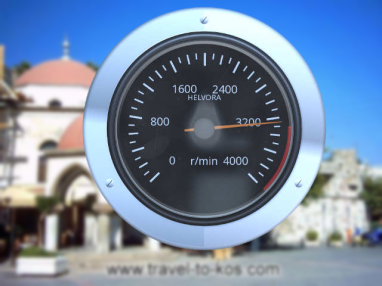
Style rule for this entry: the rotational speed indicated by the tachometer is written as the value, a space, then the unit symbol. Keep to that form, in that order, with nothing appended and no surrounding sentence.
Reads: 3250 rpm
